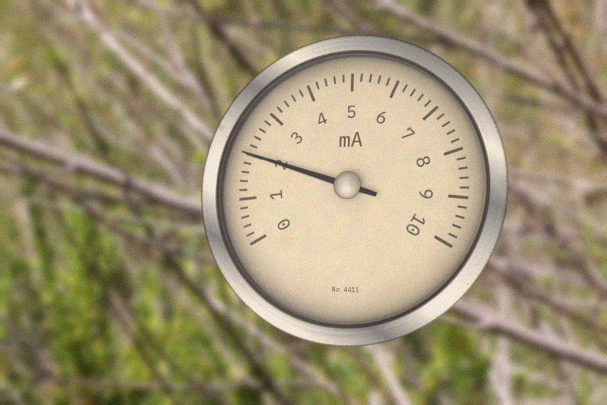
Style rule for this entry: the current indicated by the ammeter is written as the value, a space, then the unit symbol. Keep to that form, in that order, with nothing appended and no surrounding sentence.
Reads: 2 mA
